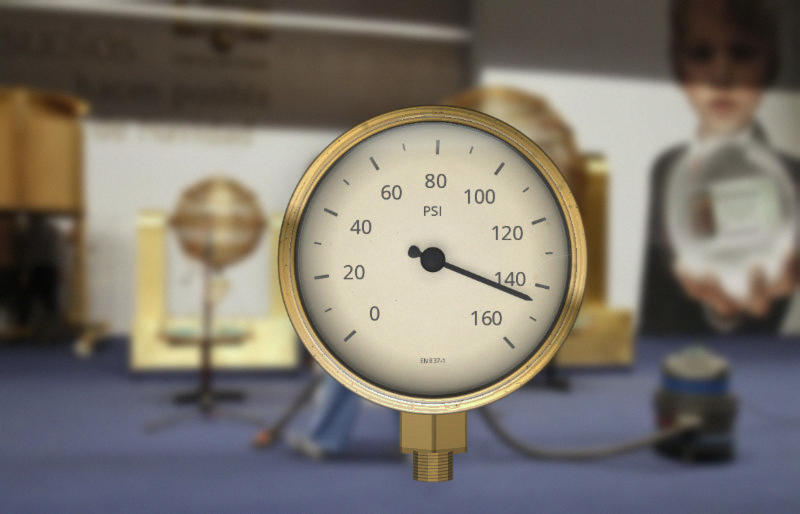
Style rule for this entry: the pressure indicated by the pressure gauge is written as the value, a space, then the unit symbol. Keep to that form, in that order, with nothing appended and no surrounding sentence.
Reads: 145 psi
